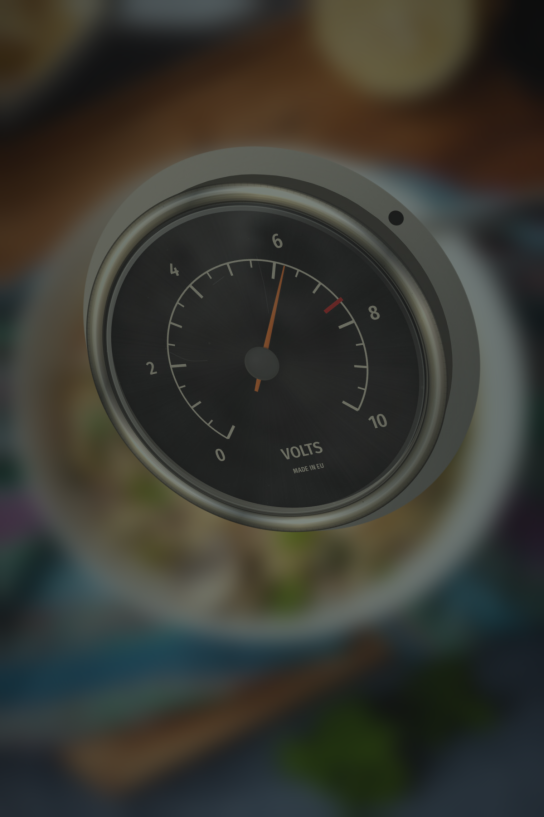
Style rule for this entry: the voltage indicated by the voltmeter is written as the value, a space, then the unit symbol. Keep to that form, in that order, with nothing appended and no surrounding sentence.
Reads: 6.25 V
